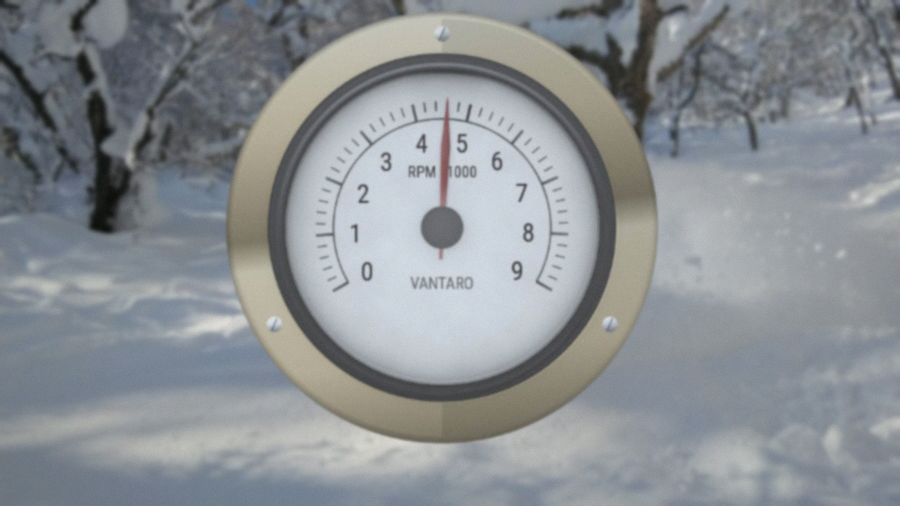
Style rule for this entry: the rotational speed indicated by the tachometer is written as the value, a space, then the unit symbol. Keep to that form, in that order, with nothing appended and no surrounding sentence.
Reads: 4600 rpm
